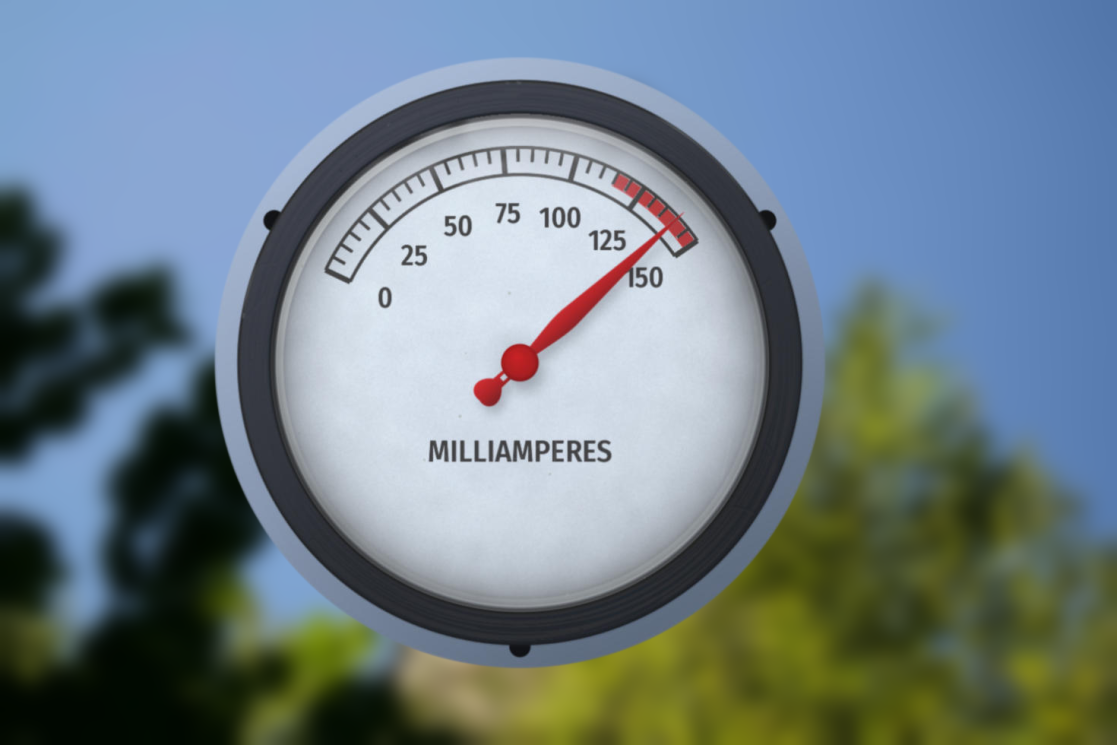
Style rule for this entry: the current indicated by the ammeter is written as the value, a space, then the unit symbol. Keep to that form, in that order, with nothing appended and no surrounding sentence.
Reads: 140 mA
